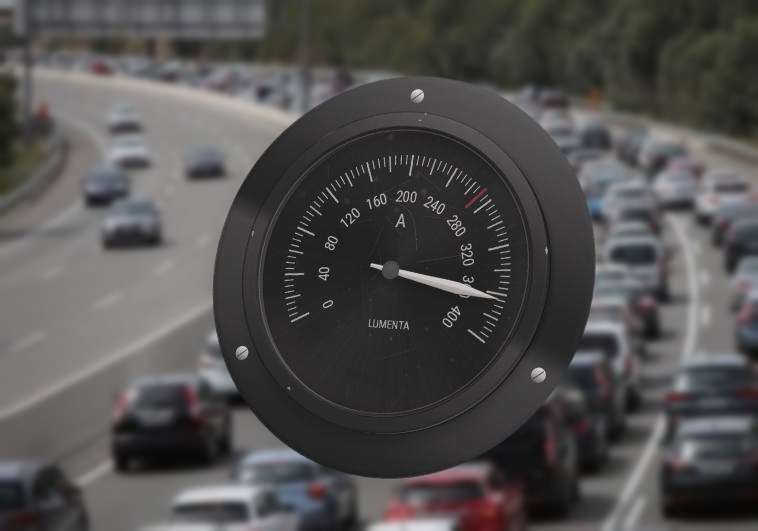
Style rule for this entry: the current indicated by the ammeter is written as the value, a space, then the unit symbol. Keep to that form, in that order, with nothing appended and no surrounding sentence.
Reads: 365 A
